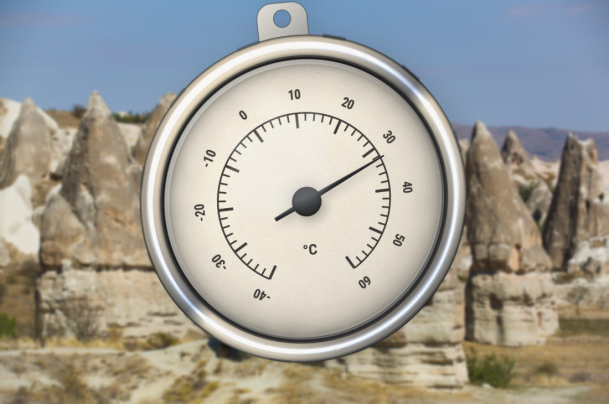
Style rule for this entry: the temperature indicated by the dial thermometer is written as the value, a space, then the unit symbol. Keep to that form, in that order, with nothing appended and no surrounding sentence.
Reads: 32 °C
